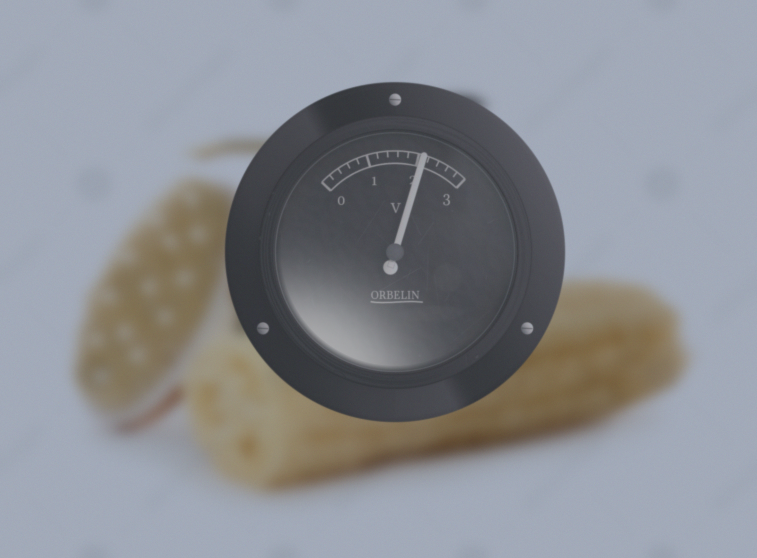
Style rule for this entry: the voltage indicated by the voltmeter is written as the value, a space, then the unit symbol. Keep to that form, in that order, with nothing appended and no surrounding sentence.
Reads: 2.1 V
